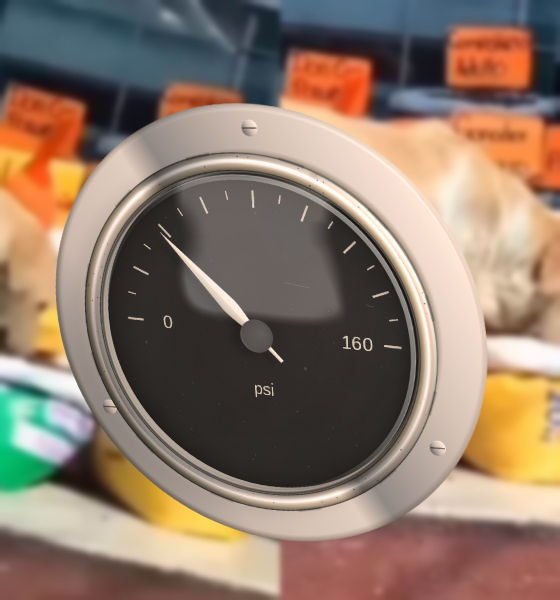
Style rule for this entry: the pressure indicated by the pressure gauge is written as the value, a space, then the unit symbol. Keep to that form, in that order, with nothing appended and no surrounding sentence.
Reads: 40 psi
